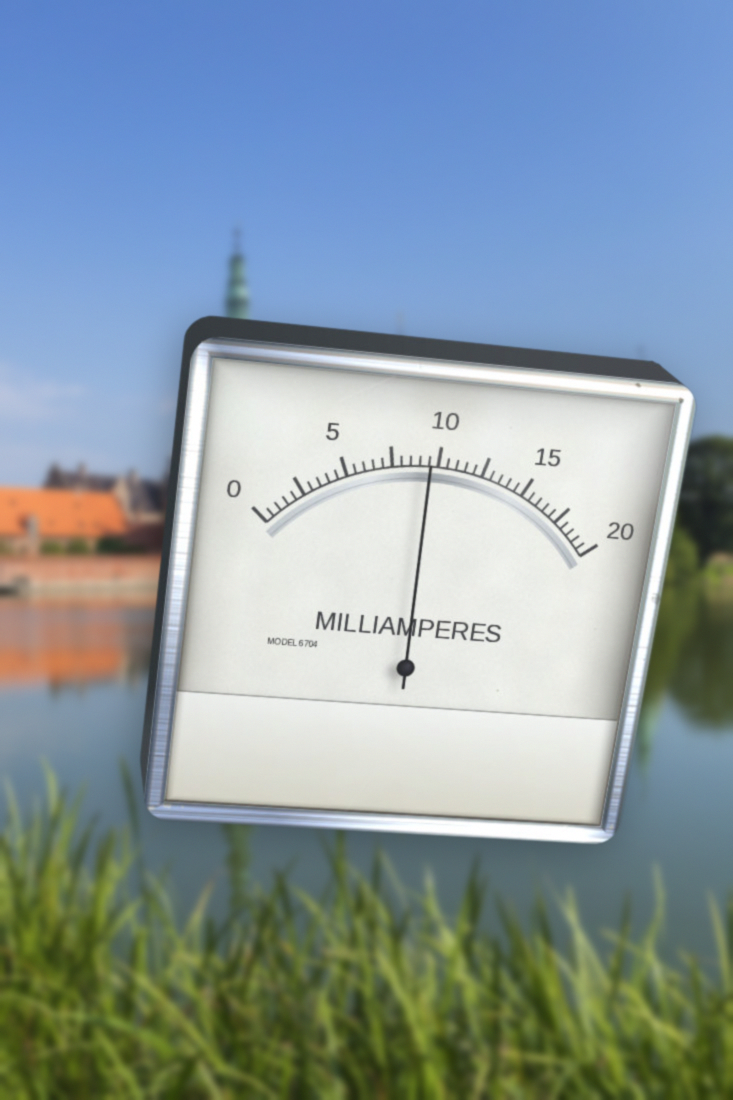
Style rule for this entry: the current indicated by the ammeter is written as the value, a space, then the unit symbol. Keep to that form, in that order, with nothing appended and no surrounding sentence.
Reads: 9.5 mA
